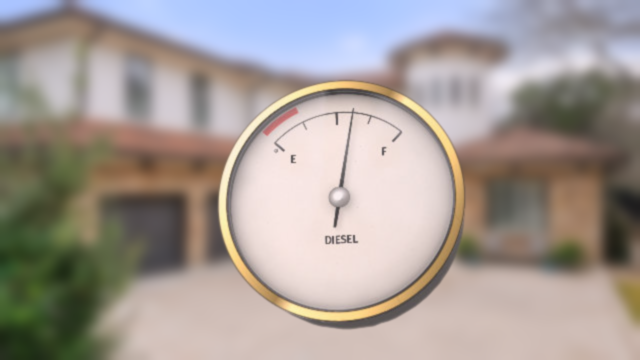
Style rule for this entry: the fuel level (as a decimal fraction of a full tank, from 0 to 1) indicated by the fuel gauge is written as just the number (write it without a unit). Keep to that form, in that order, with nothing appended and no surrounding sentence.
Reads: 0.625
